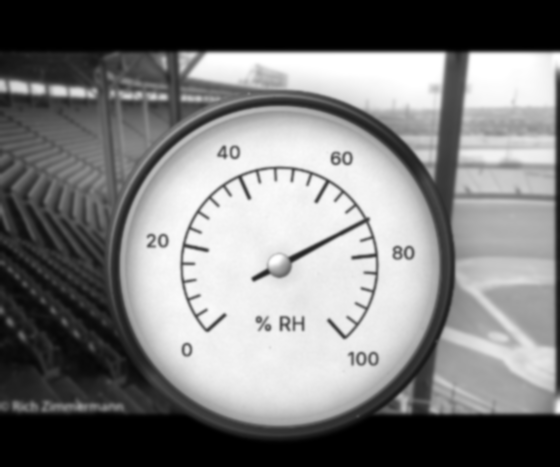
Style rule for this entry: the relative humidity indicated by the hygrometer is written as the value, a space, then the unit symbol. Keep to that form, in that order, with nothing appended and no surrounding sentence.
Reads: 72 %
